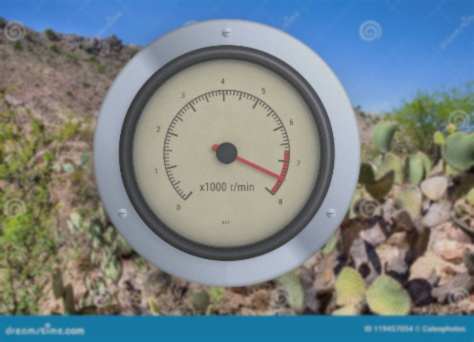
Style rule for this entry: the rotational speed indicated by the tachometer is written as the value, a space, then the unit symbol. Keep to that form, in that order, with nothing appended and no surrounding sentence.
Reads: 7500 rpm
